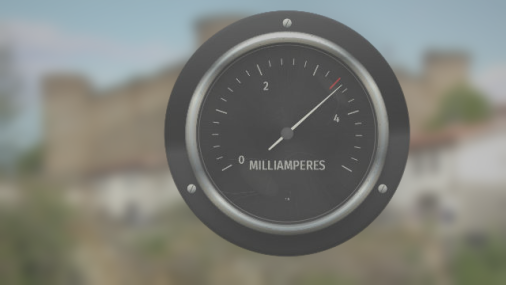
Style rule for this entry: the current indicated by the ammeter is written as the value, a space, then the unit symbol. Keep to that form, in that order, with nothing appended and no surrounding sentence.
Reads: 3.5 mA
